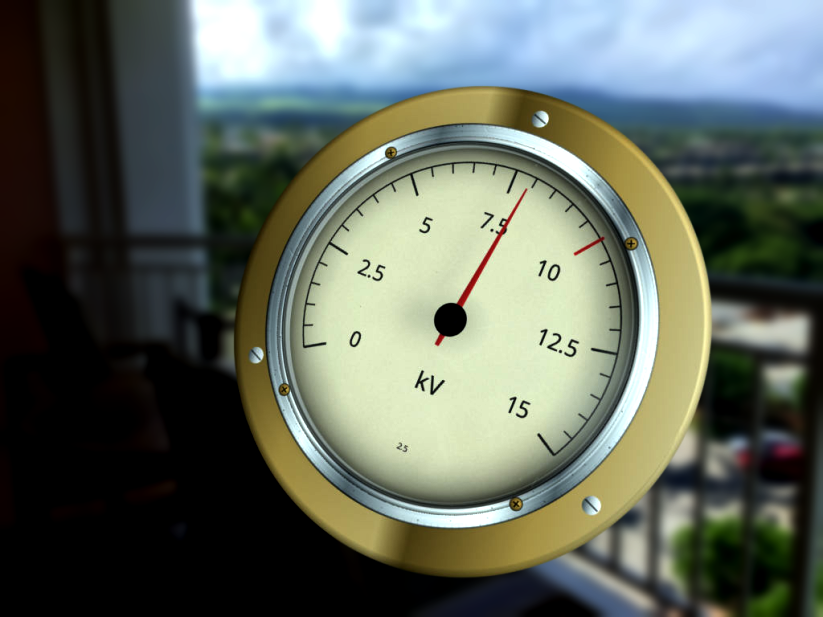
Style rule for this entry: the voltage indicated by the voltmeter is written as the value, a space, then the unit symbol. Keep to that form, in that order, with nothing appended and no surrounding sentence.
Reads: 8 kV
